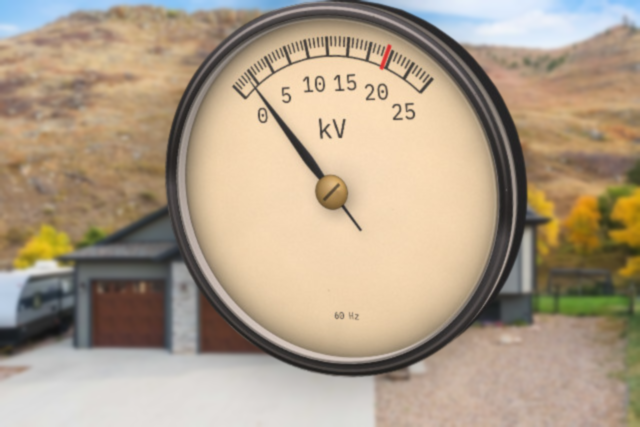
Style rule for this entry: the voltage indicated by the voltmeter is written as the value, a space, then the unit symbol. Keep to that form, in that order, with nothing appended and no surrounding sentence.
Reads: 2.5 kV
